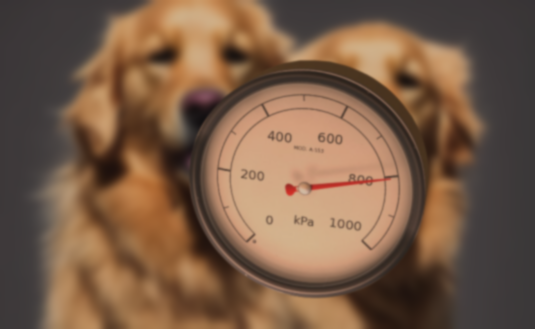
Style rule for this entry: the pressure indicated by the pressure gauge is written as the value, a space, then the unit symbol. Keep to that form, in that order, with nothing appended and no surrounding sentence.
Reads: 800 kPa
